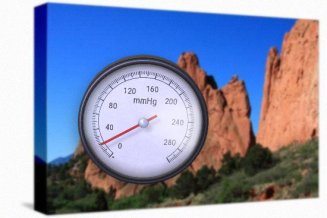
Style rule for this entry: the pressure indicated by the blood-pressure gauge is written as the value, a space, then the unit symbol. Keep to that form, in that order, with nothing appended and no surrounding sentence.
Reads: 20 mmHg
